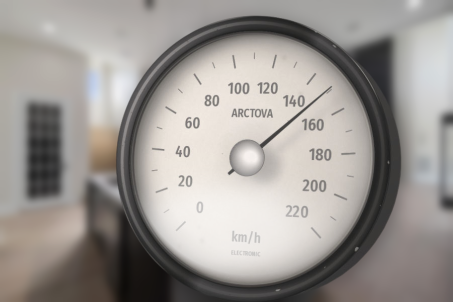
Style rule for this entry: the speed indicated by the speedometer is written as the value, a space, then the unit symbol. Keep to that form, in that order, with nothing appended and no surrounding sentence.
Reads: 150 km/h
